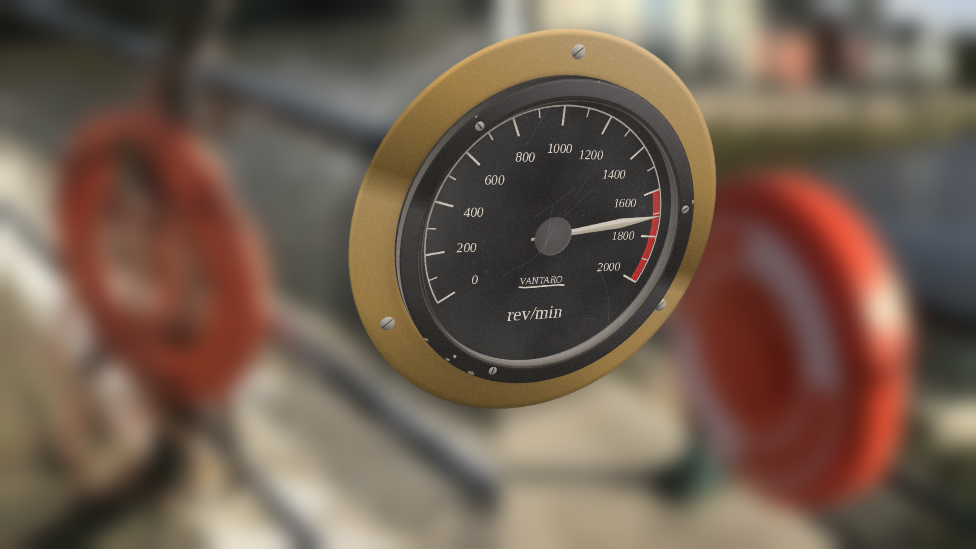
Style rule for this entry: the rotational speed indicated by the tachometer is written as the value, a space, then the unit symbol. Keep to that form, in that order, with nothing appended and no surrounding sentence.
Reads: 1700 rpm
